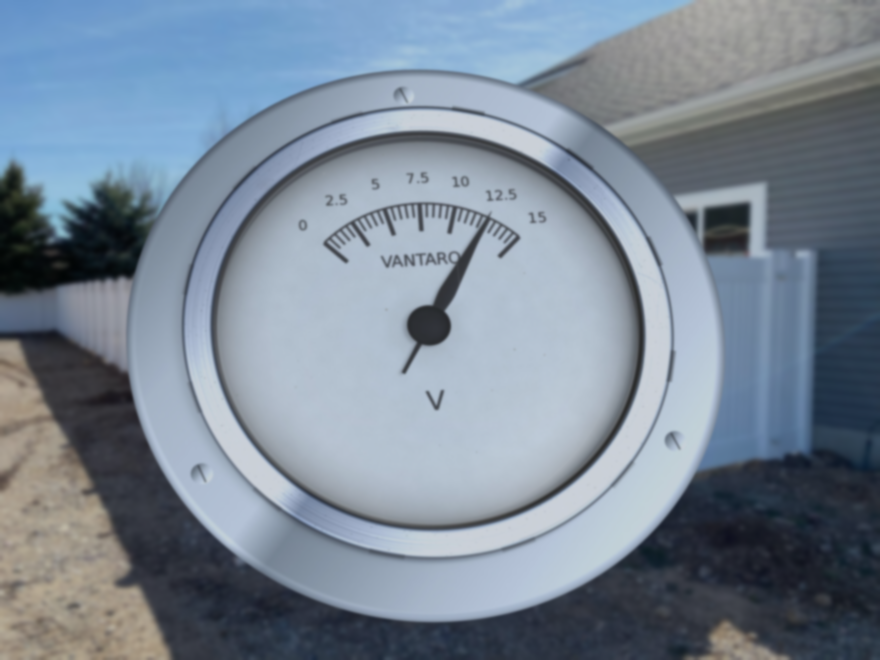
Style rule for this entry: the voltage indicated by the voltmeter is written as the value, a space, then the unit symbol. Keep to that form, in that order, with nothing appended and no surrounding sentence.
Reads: 12.5 V
